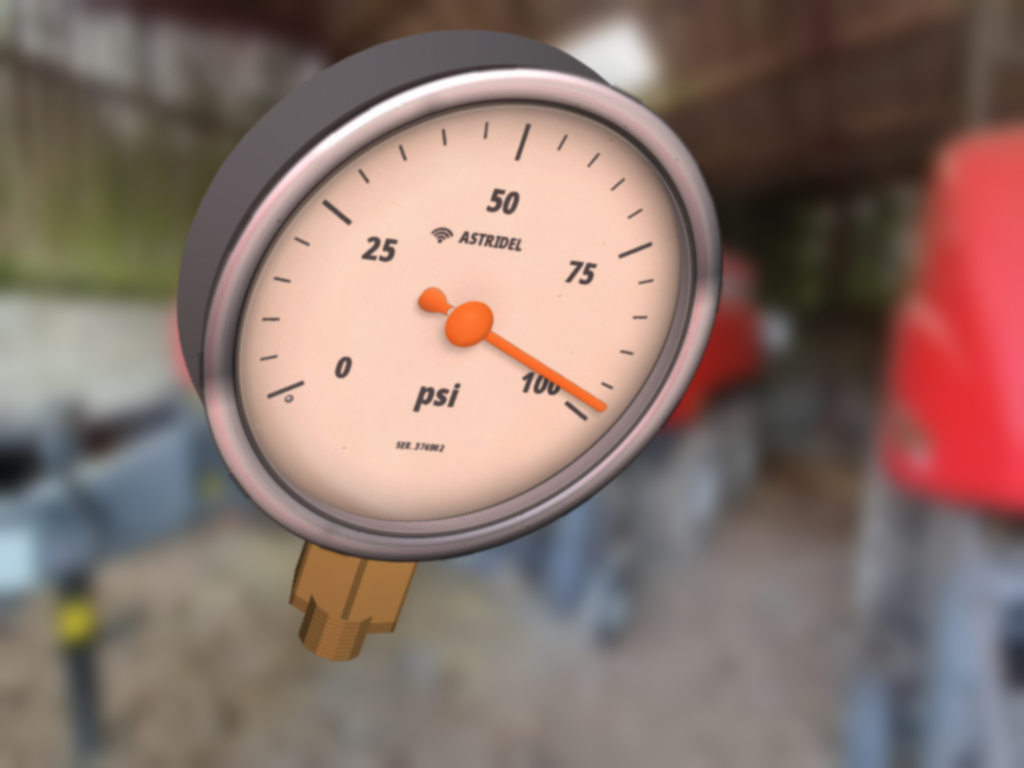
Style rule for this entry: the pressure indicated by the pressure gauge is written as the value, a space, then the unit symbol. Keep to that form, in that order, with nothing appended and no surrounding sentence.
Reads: 97.5 psi
